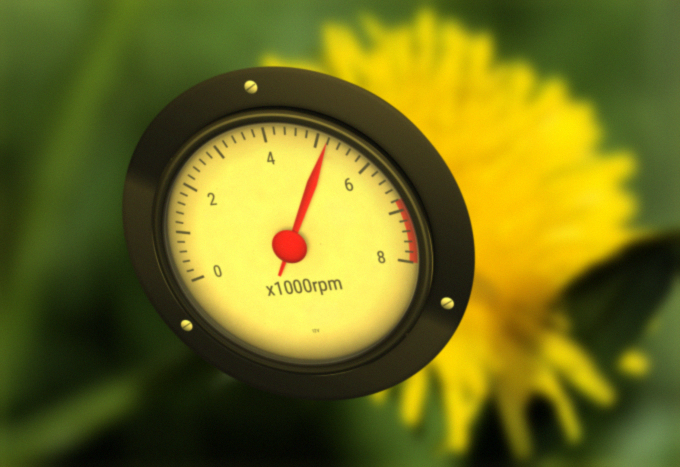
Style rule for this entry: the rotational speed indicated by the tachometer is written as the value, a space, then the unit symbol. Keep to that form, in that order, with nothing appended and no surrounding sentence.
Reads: 5200 rpm
